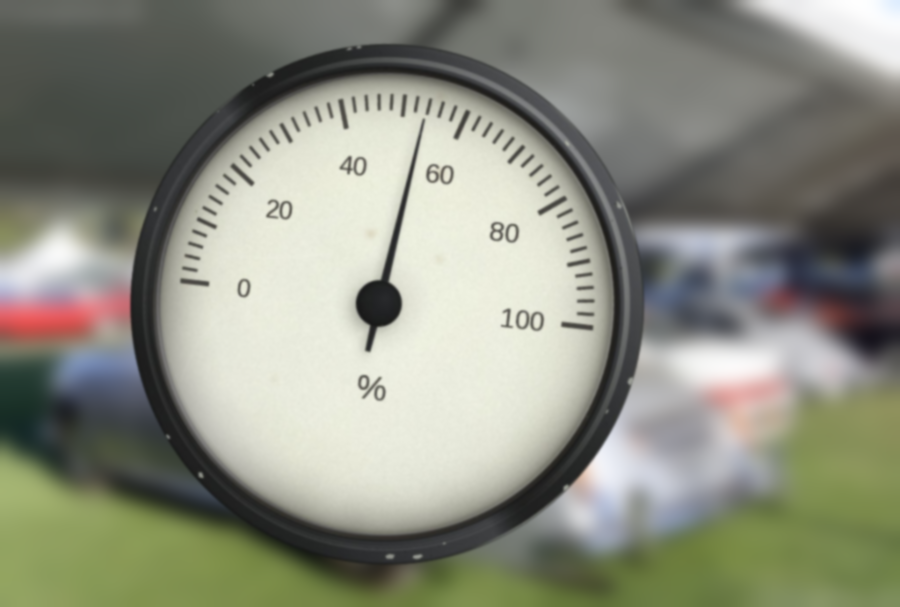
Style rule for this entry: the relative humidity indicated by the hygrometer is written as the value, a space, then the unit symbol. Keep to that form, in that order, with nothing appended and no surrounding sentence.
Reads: 54 %
